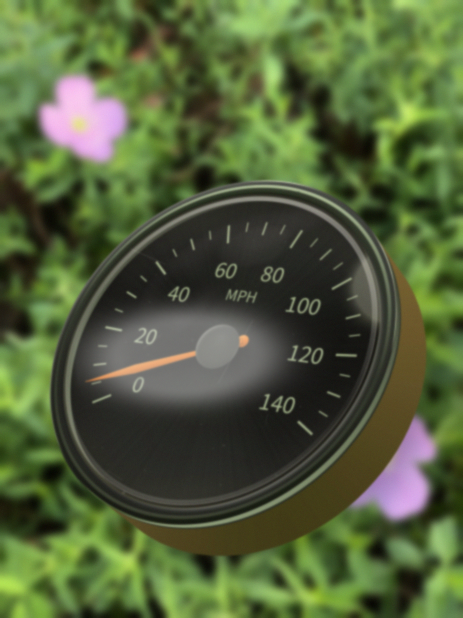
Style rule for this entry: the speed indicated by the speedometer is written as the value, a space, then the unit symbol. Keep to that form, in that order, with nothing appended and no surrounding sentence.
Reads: 5 mph
